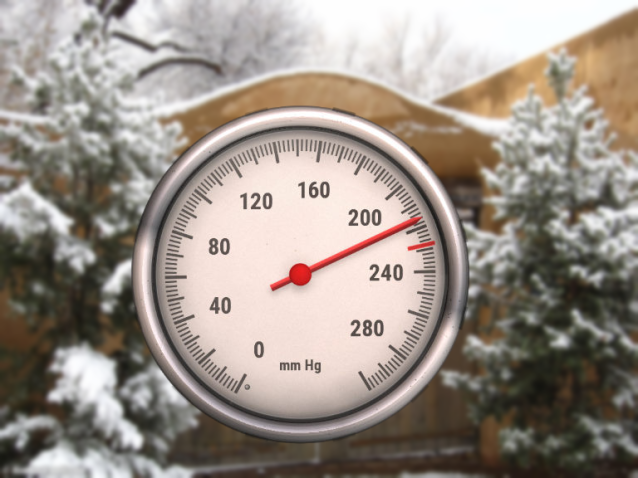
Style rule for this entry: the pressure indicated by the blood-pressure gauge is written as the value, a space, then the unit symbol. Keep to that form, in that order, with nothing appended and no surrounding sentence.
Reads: 216 mmHg
